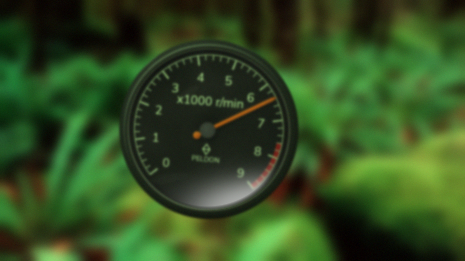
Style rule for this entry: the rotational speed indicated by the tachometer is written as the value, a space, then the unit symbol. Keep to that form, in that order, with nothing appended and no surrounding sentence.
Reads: 6400 rpm
